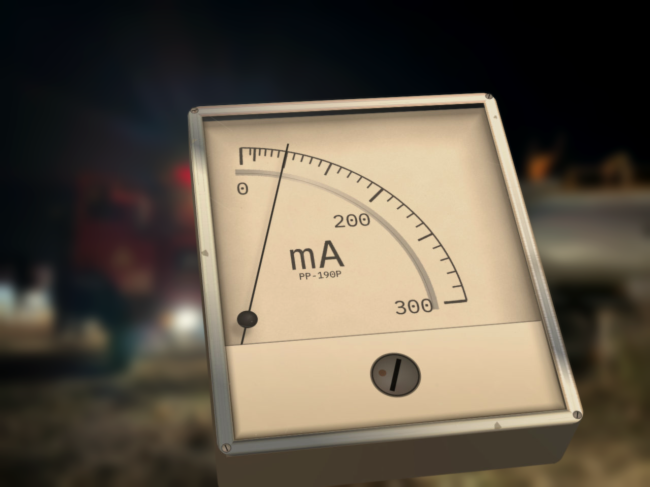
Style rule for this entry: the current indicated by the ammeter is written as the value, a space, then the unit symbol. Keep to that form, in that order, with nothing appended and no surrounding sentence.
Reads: 100 mA
